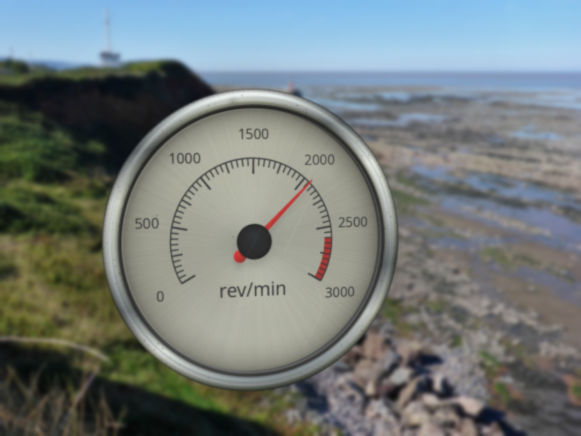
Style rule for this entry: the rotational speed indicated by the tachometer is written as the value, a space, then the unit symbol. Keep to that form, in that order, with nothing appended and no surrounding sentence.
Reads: 2050 rpm
